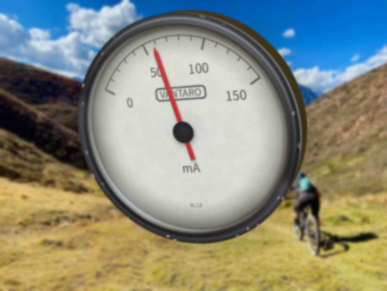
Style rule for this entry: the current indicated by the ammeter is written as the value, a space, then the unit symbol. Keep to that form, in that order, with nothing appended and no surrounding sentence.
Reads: 60 mA
